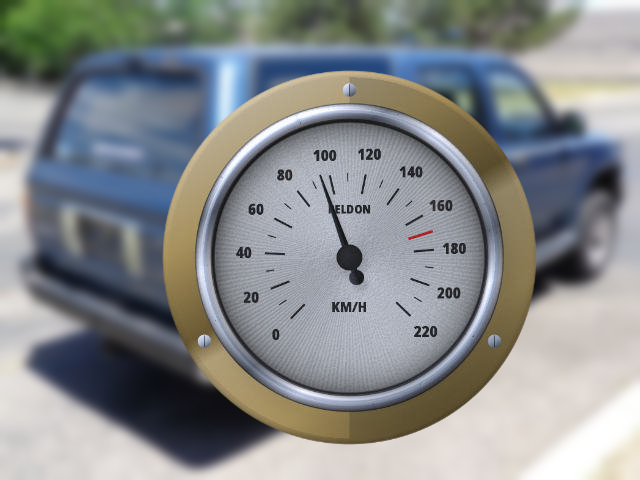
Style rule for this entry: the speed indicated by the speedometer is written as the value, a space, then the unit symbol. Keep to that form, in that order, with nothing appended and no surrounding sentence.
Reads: 95 km/h
